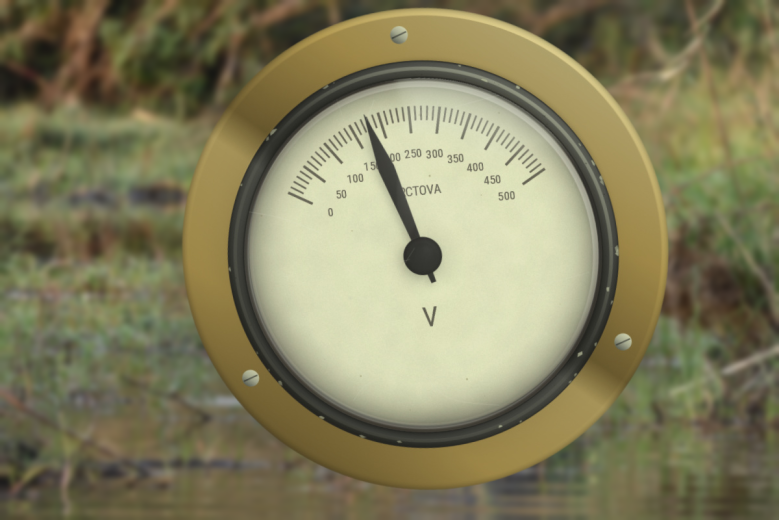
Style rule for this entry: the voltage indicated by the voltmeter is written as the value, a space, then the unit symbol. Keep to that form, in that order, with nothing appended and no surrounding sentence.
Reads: 180 V
